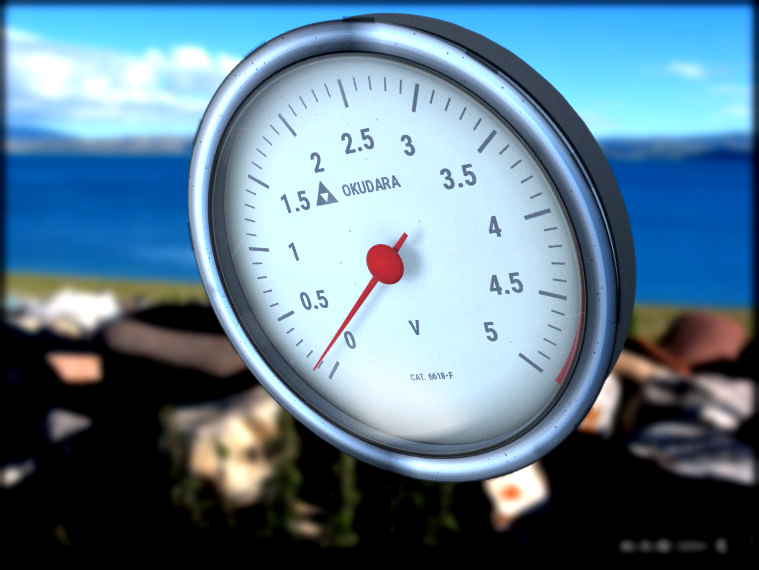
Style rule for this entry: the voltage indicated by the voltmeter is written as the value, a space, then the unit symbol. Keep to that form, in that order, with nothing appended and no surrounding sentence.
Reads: 0.1 V
